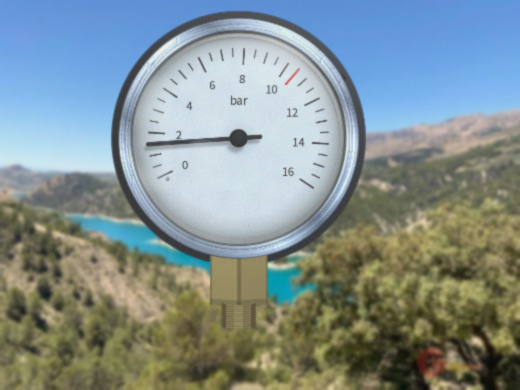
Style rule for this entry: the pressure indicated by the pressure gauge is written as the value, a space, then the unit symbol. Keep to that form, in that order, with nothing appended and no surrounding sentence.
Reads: 1.5 bar
